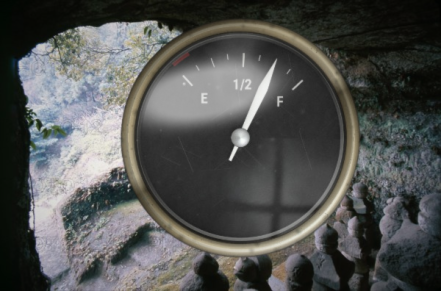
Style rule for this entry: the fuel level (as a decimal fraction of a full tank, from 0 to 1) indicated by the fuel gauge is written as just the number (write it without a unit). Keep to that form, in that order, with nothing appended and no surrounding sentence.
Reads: 0.75
